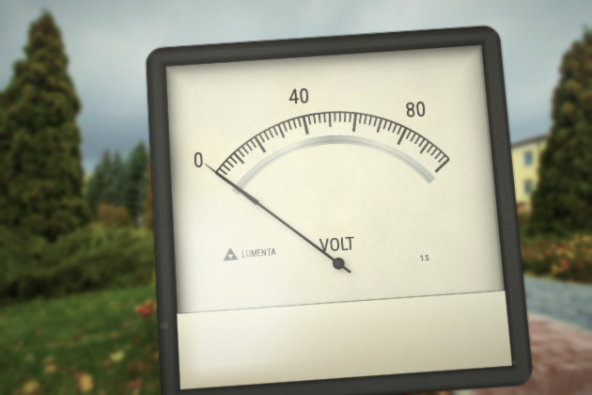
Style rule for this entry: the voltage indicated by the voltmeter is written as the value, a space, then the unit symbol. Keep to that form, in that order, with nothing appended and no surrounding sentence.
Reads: 0 V
